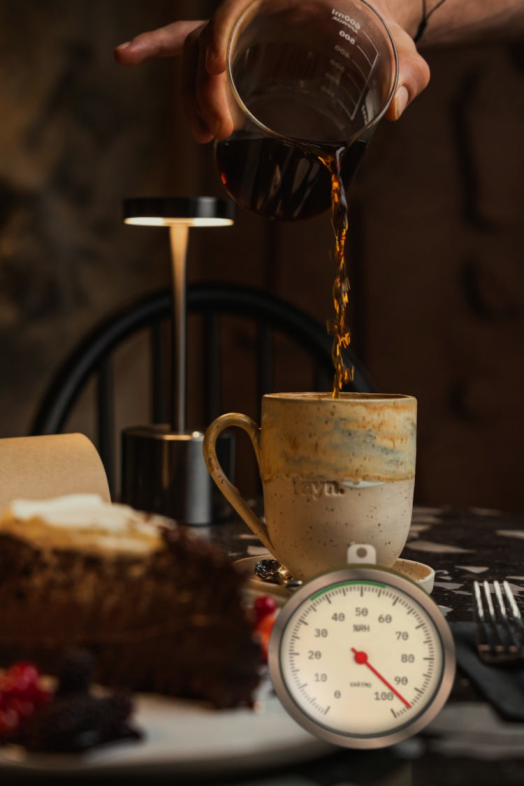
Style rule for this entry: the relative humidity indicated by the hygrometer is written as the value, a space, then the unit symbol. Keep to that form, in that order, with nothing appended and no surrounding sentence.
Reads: 95 %
